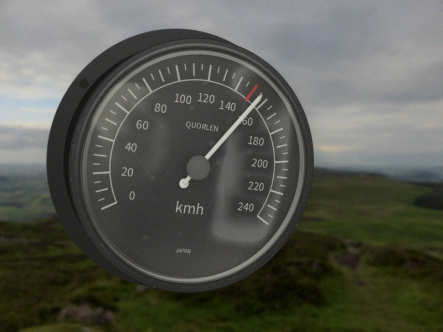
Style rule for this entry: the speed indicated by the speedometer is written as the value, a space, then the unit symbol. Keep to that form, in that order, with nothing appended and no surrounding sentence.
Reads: 155 km/h
